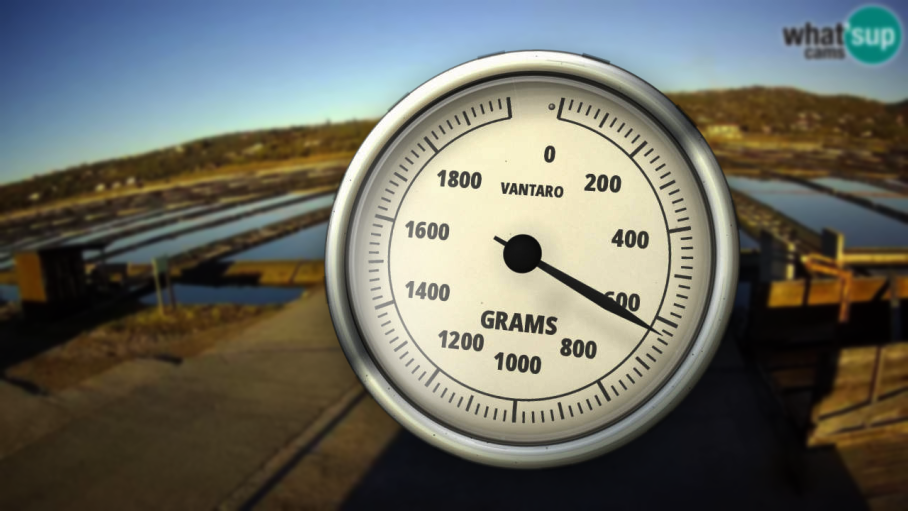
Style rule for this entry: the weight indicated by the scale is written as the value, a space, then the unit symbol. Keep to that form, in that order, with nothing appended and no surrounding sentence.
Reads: 630 g
